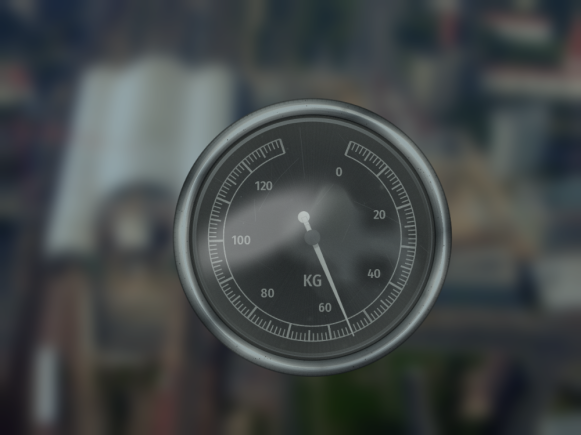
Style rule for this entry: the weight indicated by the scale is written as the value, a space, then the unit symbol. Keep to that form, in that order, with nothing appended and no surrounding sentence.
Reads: 55 kg
